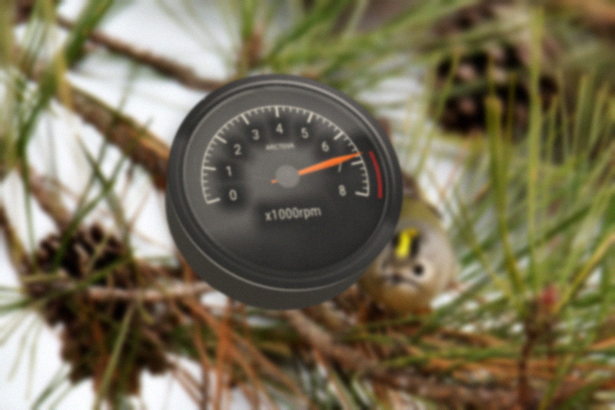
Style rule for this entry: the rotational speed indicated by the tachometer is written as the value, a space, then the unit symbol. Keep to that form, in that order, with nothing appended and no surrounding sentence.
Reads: 6800 rpm
